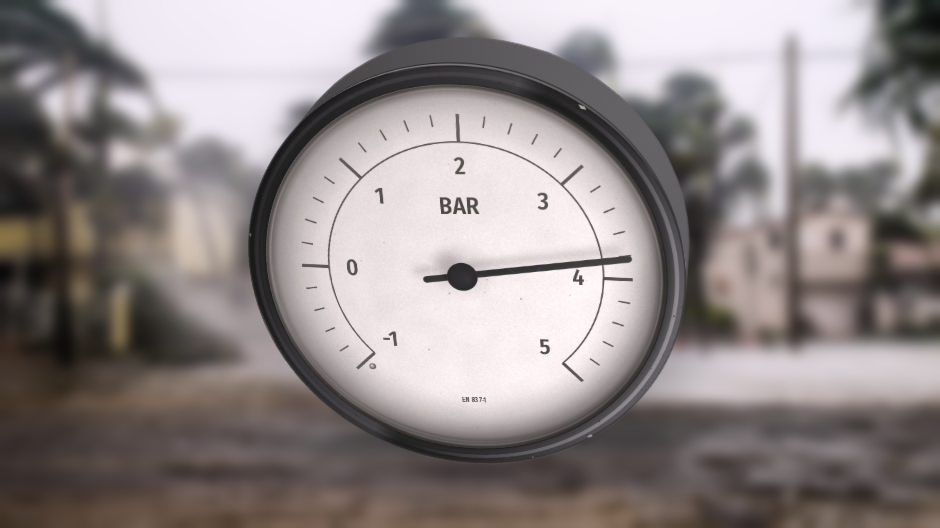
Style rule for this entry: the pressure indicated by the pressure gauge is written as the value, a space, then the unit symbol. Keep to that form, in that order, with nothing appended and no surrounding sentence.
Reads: 3.8 bar
